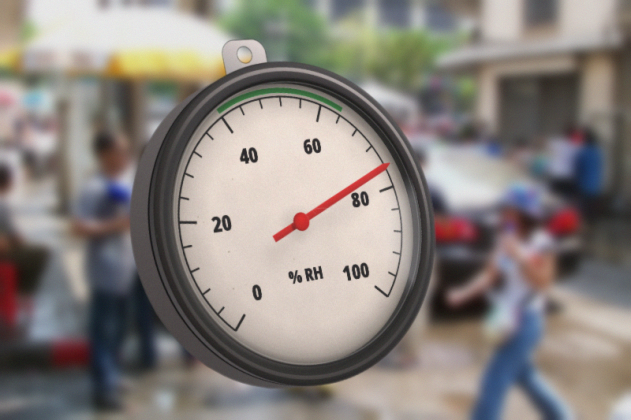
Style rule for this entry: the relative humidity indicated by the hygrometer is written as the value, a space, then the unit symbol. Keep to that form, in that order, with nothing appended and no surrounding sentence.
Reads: 76 %
